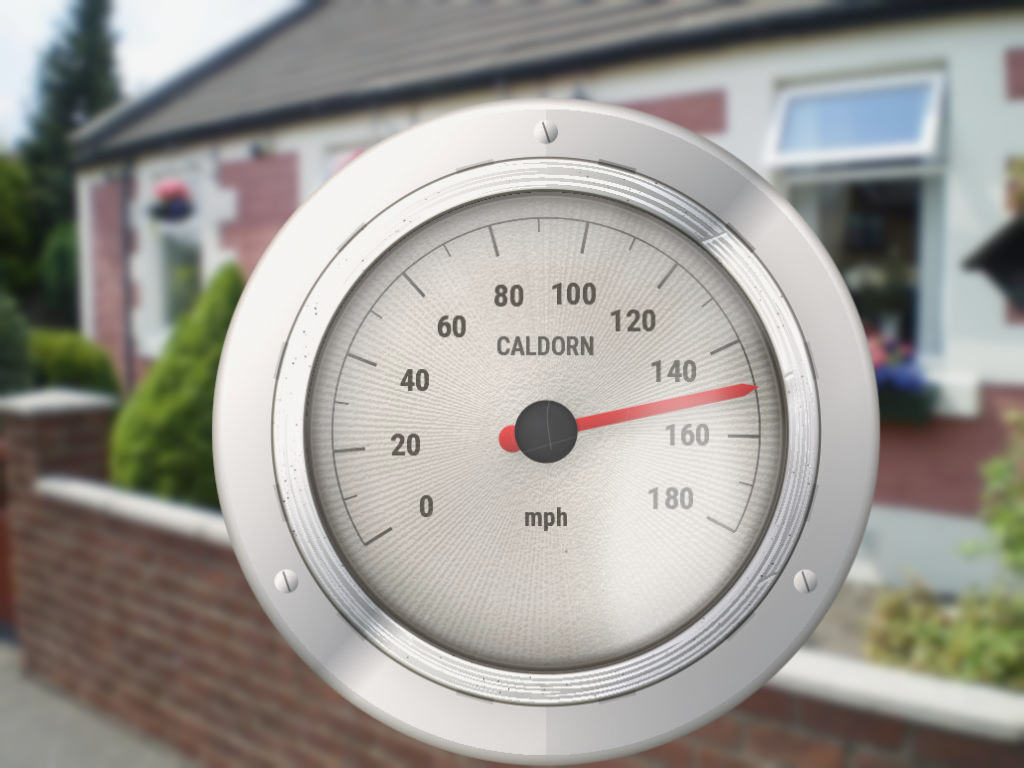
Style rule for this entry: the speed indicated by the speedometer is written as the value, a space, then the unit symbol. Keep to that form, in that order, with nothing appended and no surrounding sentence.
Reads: 150 mph
